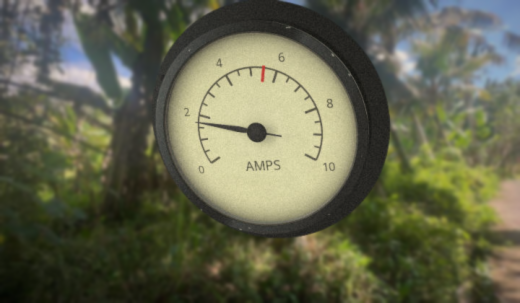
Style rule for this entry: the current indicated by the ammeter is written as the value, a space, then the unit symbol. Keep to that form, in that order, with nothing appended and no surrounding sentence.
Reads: 1.75 A
